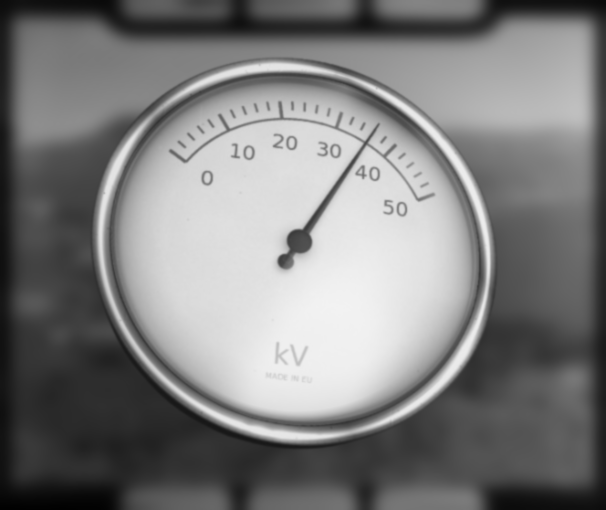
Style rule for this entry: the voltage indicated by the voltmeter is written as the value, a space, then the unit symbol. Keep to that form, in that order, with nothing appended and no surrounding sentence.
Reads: 36 kV
